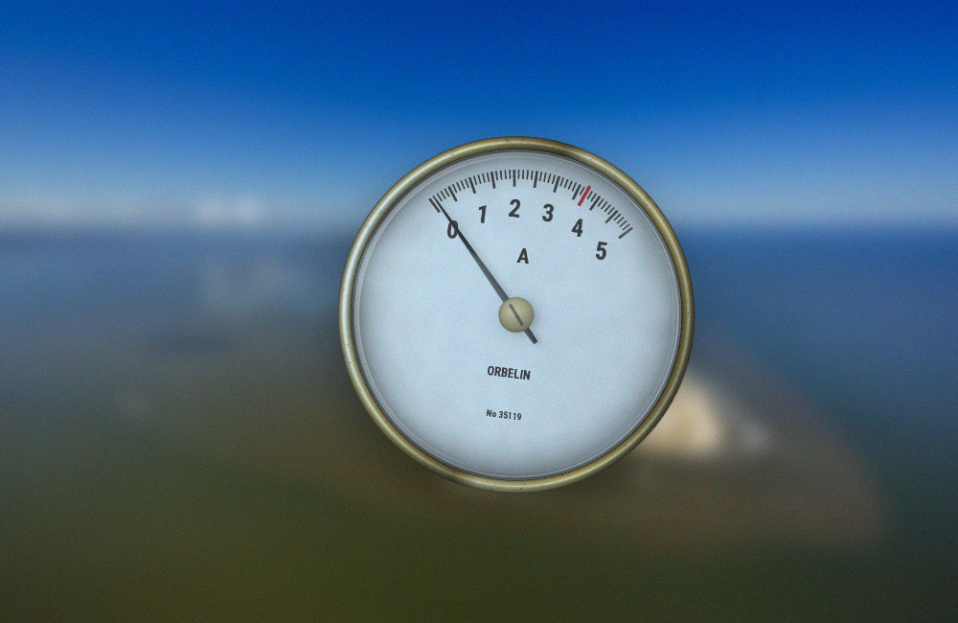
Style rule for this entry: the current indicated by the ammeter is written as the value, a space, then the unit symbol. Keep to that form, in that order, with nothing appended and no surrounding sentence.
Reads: 0.1 A
